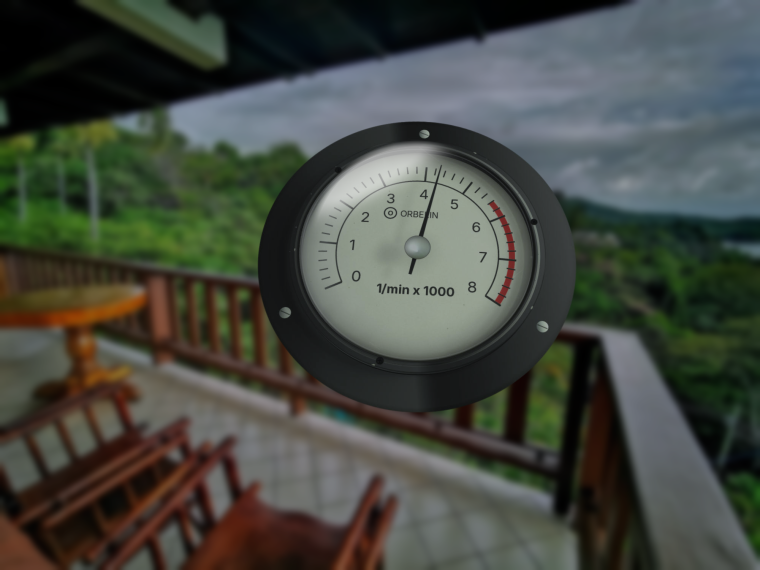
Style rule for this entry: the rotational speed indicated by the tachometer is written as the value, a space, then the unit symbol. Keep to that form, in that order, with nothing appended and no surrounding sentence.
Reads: 4300 rpm
